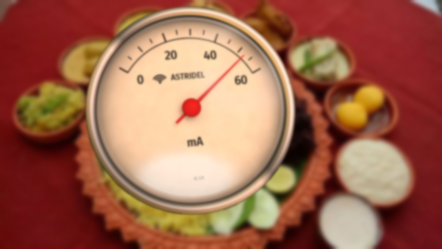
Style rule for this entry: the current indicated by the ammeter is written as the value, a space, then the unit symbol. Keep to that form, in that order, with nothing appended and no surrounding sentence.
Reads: 52.5 mA
